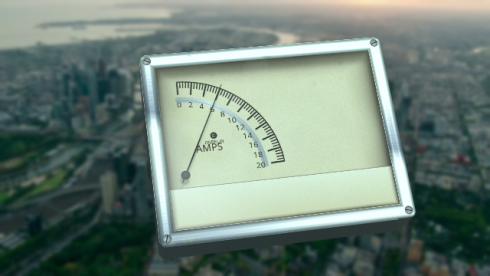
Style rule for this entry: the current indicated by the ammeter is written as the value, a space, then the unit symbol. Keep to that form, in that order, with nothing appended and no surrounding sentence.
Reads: 6 A
